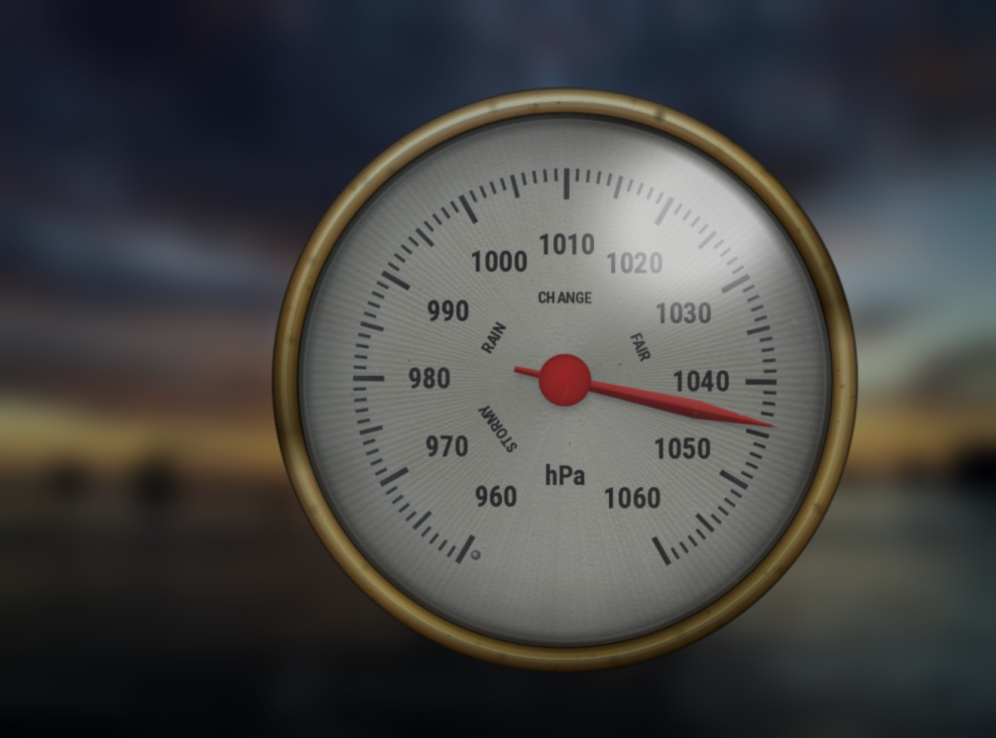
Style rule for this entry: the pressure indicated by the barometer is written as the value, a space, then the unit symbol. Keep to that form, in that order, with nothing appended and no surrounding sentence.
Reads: 1044 hPa
